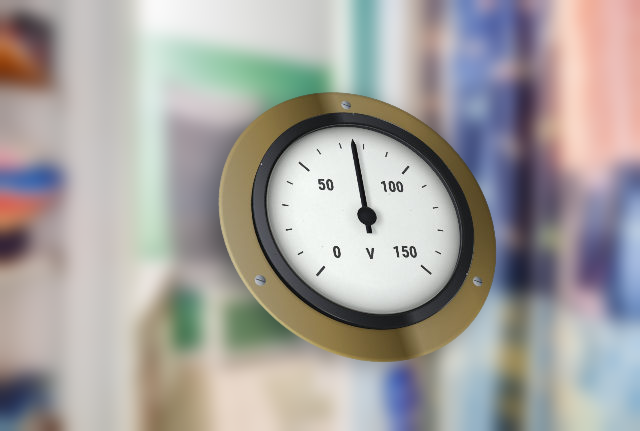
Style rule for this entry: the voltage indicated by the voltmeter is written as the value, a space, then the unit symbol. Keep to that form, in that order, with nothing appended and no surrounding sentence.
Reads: 75 V
